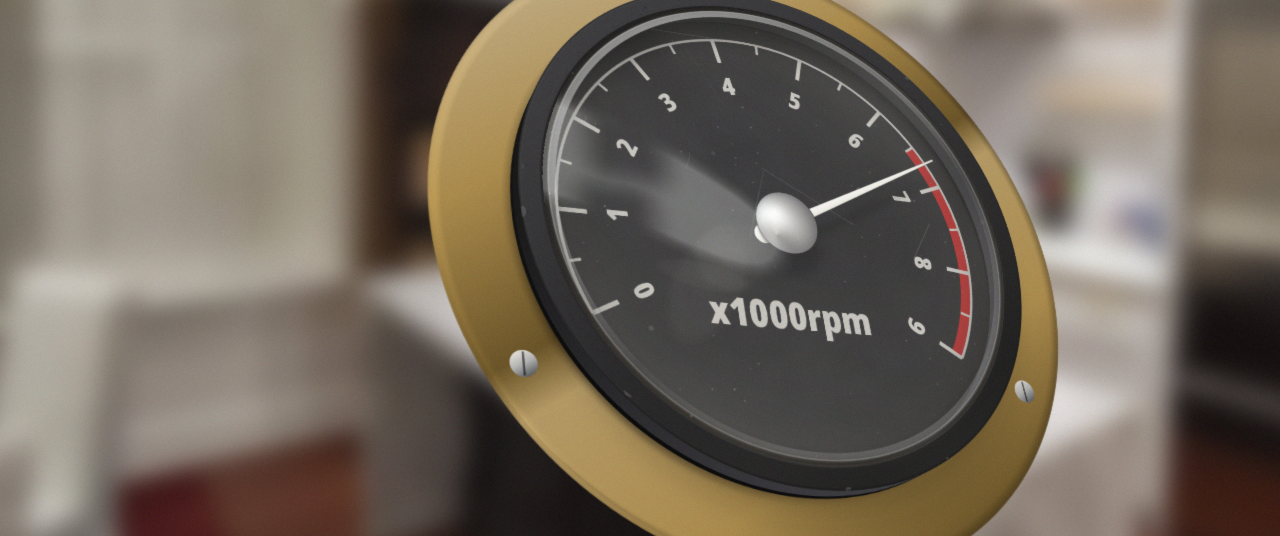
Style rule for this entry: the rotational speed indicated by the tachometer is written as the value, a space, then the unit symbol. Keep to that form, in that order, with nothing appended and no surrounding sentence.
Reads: 6750 rpm
